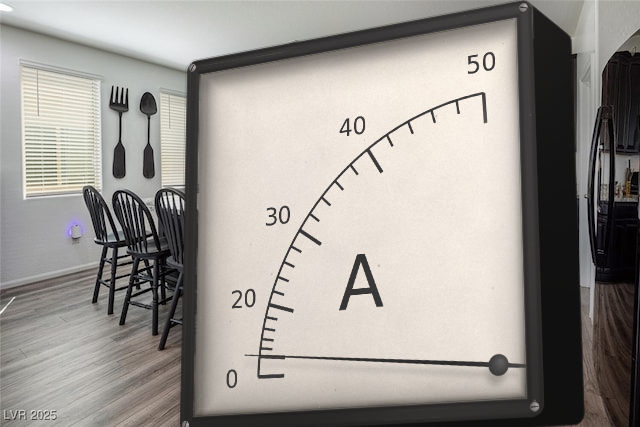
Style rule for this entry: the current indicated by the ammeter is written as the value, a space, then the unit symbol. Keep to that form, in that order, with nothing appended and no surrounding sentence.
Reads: 10 A
